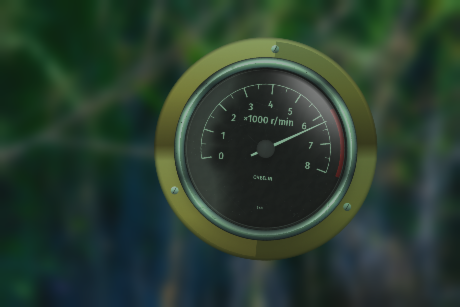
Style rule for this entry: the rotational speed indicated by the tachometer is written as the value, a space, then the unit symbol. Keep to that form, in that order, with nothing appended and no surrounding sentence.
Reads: 6250 rpm
